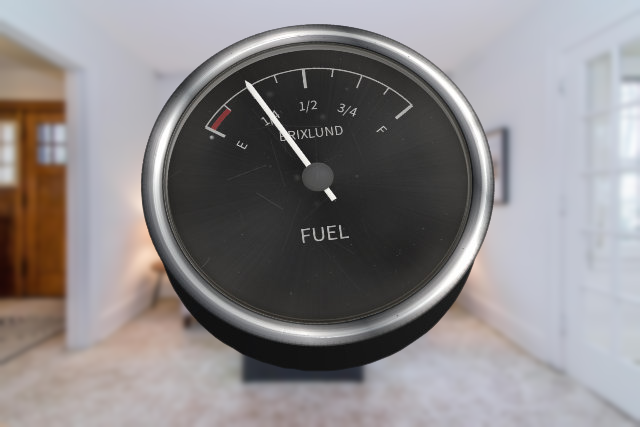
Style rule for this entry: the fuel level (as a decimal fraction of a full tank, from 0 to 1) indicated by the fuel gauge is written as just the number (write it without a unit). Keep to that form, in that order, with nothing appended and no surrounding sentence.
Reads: 0.25
